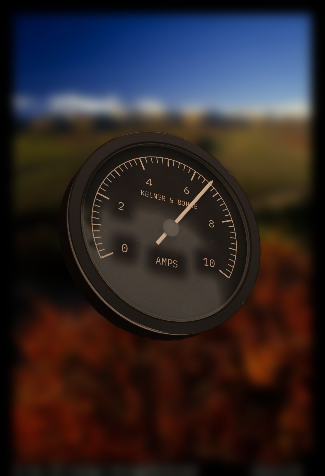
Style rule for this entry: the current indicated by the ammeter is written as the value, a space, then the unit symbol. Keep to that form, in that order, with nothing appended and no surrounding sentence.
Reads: 6.6 A
